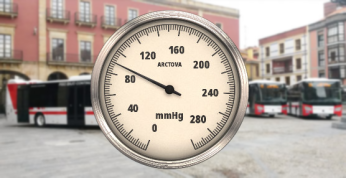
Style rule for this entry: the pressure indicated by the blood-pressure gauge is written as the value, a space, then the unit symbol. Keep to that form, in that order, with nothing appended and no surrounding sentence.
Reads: 90 mmHg
